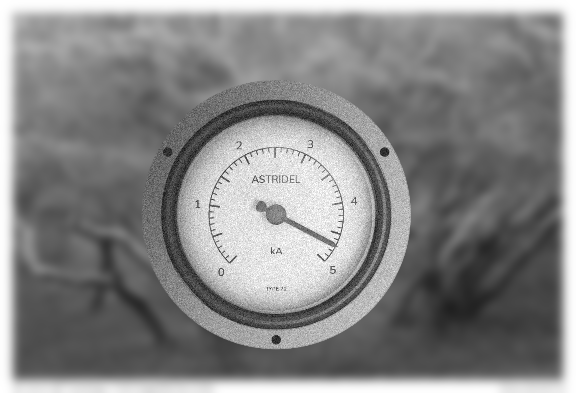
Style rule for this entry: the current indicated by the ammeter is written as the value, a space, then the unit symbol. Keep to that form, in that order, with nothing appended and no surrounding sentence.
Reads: 4.7 kA
